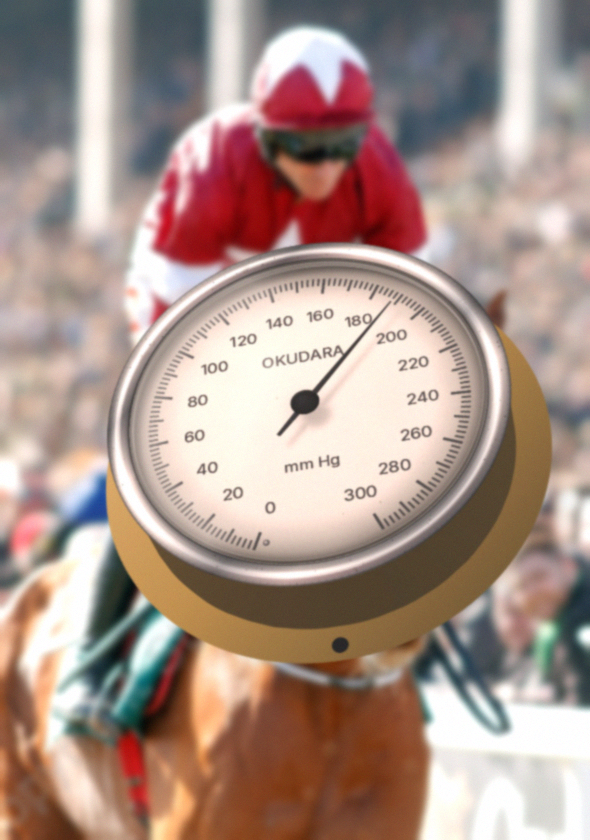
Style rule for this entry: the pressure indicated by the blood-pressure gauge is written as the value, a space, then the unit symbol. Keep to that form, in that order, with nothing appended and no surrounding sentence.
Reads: 190 mmHg
